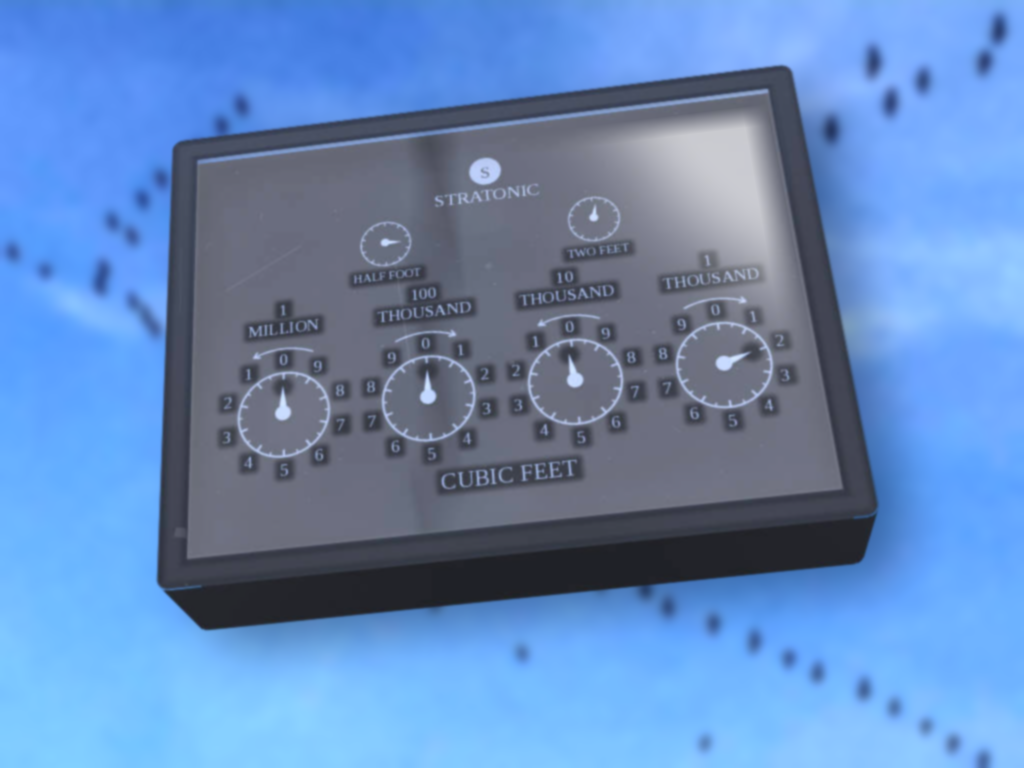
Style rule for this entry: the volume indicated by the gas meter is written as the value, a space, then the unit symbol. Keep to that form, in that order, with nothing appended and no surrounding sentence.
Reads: 200 ft³
